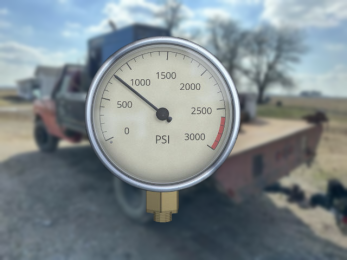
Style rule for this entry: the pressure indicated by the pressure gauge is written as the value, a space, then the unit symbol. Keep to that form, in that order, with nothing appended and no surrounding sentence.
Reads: 800 psi
